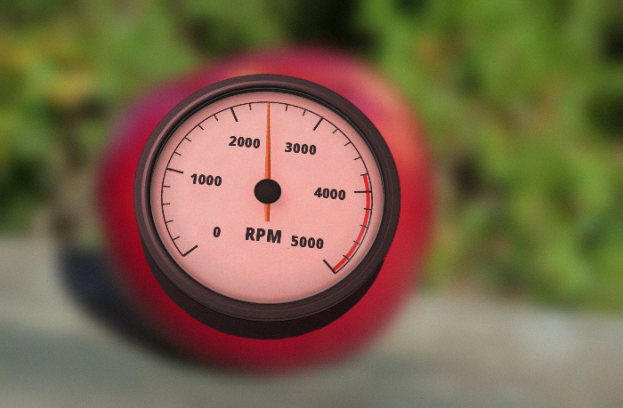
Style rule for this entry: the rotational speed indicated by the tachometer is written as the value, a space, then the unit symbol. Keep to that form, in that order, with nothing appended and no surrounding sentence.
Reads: 2400 rpm
